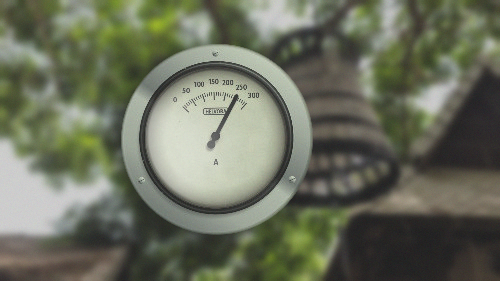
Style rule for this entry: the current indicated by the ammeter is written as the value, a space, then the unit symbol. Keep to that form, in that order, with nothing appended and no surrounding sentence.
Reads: 250 A
